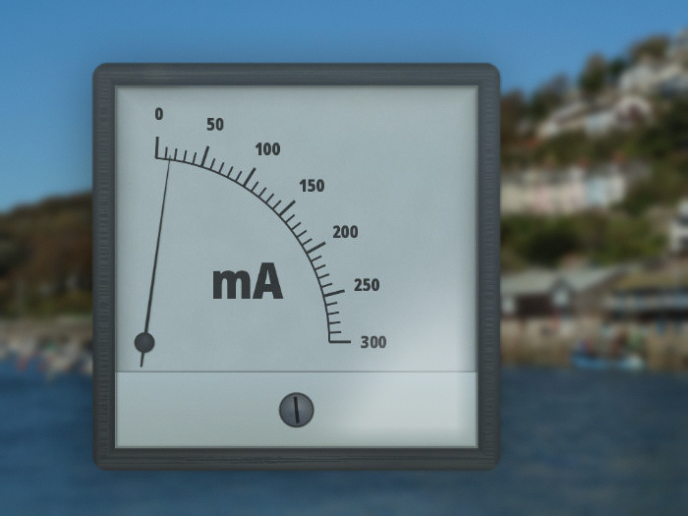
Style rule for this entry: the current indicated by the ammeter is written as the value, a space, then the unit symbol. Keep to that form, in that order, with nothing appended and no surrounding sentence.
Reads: 15 mA
